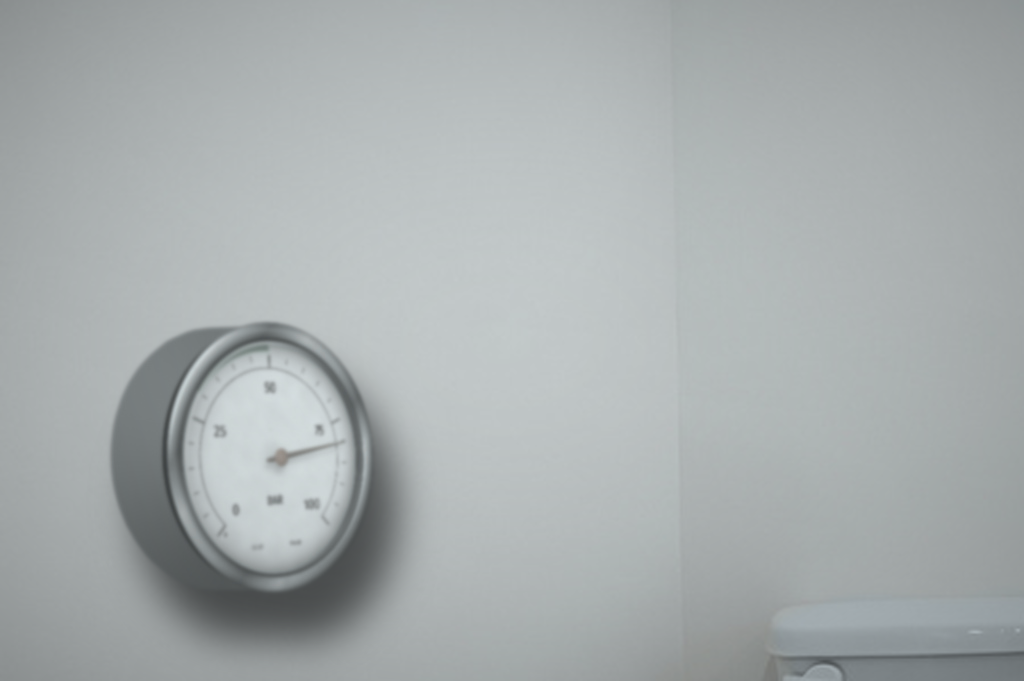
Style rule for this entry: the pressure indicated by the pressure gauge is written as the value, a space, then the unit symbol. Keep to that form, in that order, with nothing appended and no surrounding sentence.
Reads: 80 bar
